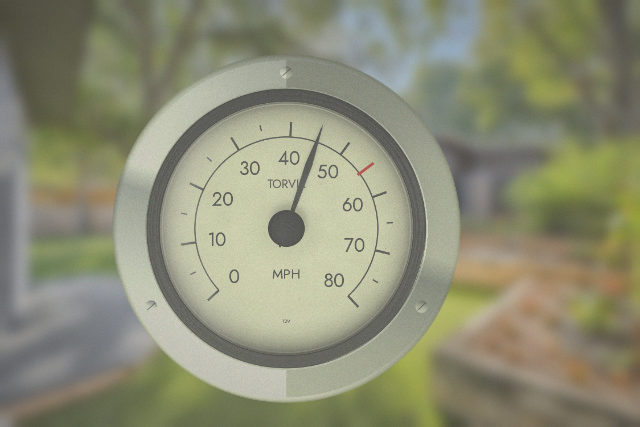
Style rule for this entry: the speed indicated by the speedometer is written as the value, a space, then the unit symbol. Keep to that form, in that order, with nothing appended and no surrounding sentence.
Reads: 45 mph
